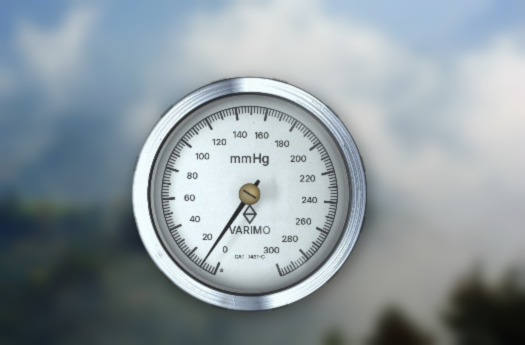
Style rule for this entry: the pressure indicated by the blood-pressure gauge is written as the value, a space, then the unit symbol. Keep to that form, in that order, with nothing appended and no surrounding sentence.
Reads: 10 mmHg
